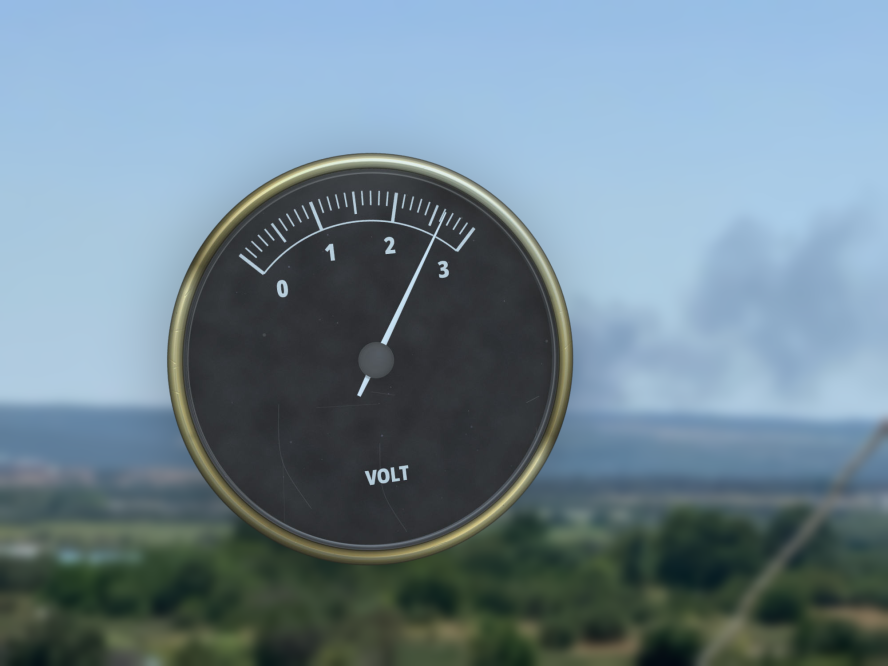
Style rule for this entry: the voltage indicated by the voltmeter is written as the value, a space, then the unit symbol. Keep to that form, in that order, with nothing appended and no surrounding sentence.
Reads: 2.6 V
